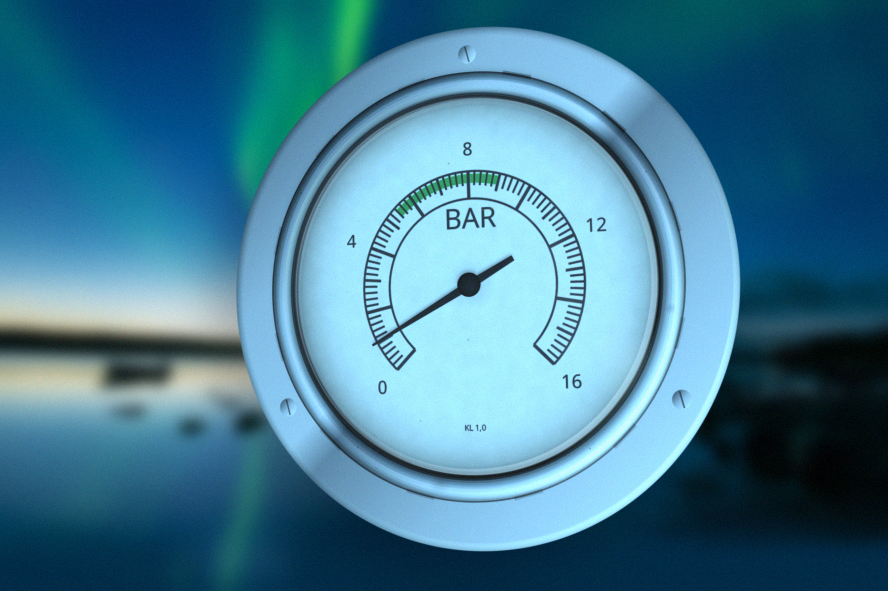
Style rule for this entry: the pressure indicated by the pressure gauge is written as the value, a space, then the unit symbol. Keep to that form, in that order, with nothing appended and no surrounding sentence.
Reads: 1 bar
